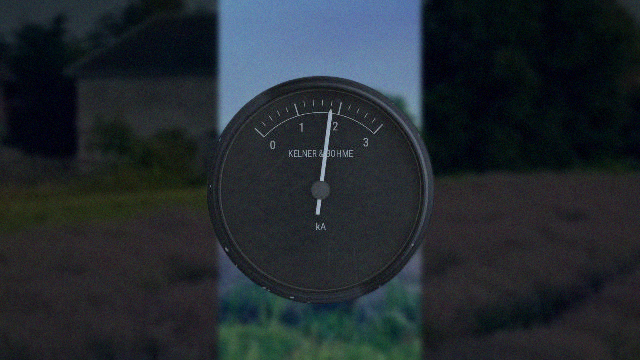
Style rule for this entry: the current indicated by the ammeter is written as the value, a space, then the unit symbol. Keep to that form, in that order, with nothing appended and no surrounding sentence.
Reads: 1.8 kA
